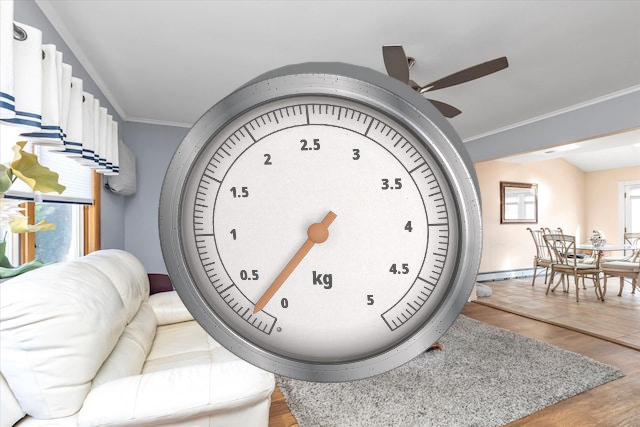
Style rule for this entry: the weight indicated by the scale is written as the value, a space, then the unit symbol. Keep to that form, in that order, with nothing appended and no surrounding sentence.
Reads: 0.2 kg
